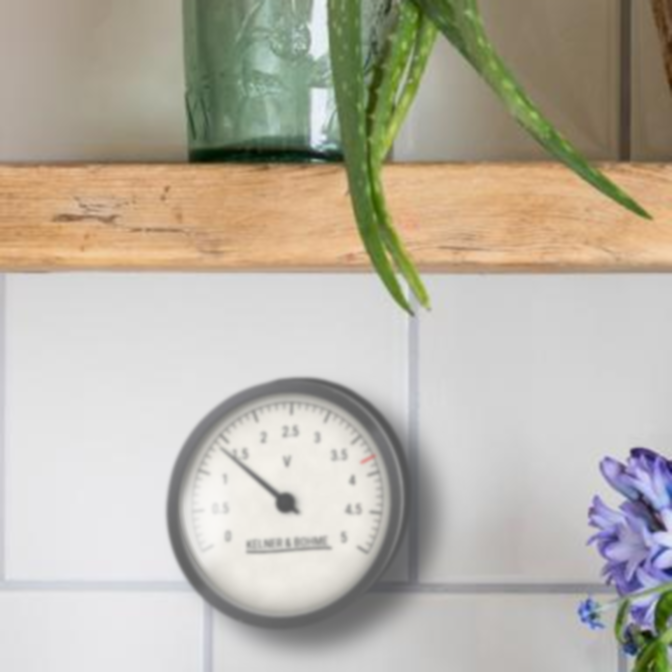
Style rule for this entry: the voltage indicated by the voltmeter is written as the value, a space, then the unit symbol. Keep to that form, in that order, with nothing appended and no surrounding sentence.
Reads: 1.4 V
